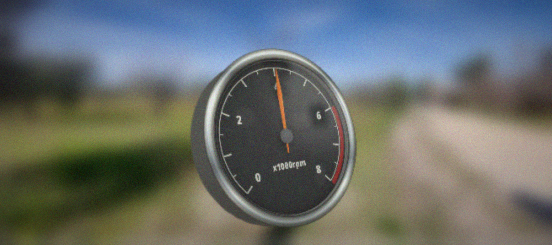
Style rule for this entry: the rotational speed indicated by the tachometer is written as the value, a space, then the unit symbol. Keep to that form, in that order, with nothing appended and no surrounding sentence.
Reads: 4000 rpm
